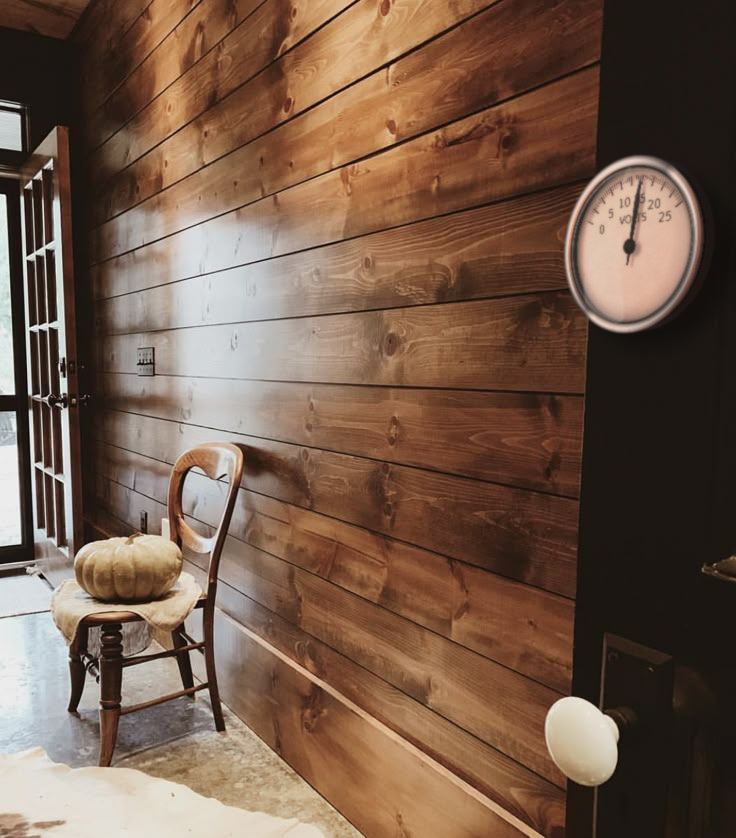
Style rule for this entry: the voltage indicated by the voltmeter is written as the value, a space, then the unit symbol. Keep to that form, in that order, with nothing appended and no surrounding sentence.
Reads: 15 V
